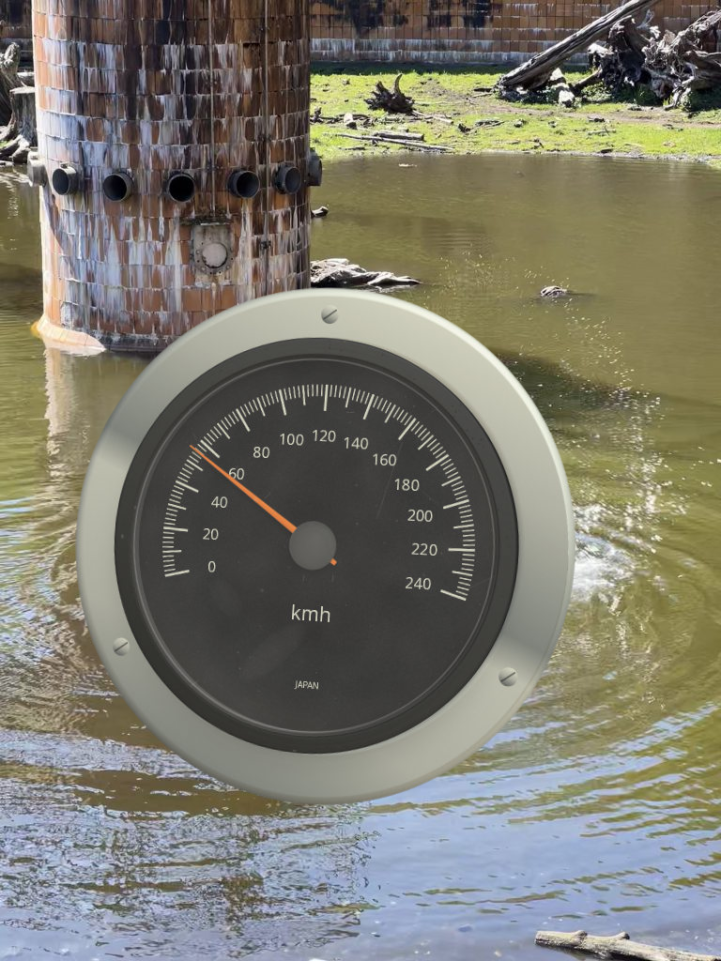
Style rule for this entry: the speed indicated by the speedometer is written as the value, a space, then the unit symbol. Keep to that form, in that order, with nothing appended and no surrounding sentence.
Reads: 56 km/h
